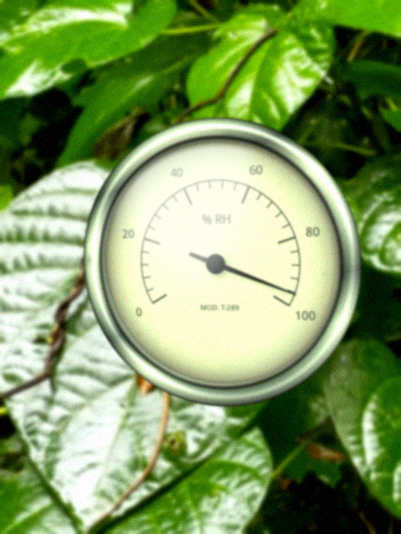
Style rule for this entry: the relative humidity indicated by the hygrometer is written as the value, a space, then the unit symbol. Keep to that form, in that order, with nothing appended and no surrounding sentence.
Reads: 96 %
